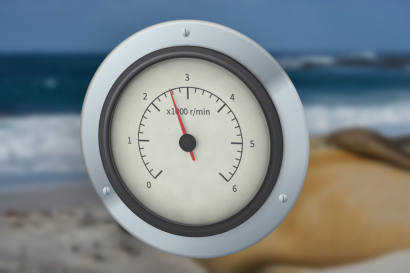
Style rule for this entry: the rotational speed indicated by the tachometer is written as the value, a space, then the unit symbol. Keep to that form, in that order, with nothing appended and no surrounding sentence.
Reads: 2600 rpm
